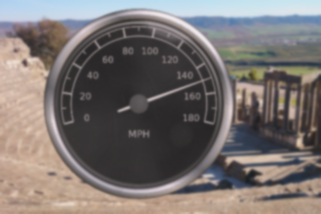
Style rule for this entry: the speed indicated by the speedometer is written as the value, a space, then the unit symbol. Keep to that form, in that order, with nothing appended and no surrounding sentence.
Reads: 150 mph
